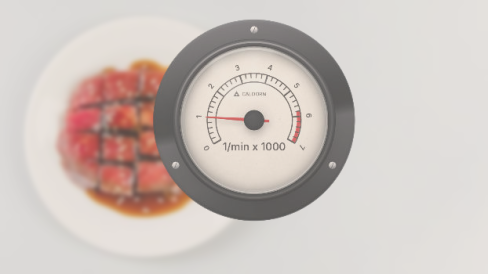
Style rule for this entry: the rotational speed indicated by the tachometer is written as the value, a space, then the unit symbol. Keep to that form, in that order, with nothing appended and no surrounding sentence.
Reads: 1000 rpm
